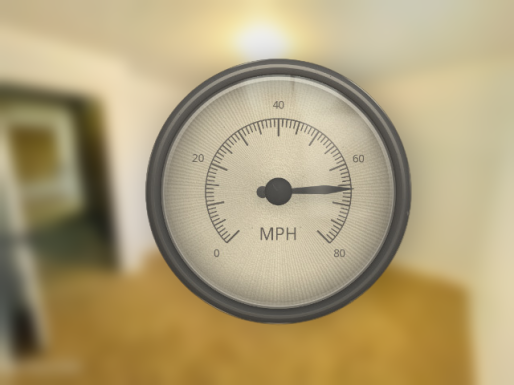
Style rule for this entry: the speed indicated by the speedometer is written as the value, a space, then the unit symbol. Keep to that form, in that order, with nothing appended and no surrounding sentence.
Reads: 66 mph
